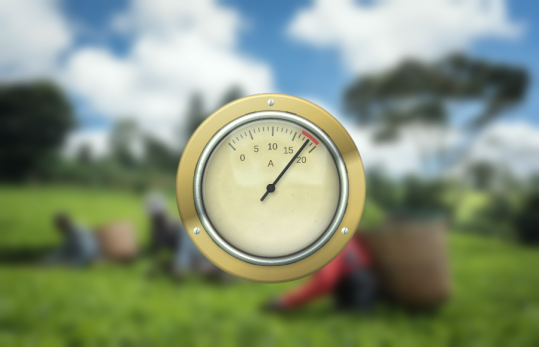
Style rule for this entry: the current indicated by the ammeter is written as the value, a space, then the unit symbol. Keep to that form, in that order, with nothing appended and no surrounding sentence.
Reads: 18 A
